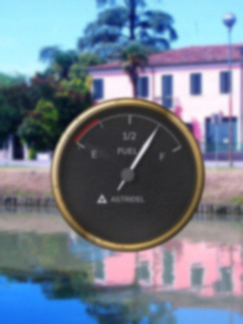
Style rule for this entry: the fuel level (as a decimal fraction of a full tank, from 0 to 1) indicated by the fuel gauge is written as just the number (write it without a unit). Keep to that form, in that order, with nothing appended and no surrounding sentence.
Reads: 0.75
